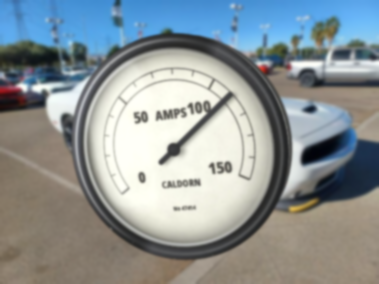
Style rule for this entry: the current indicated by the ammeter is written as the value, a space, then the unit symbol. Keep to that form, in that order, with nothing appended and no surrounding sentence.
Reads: 110 A
